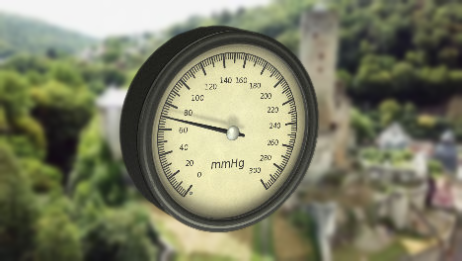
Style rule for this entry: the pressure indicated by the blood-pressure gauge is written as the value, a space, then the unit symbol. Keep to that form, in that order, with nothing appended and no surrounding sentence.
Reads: 70 mmHg
